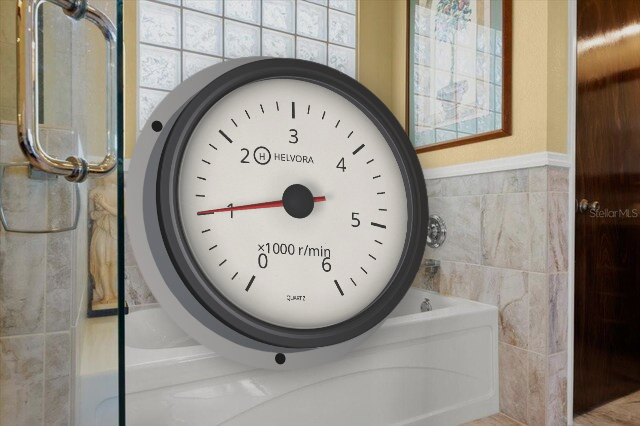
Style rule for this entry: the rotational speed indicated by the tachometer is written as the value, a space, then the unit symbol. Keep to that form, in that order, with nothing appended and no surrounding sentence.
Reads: 1000 rpm
